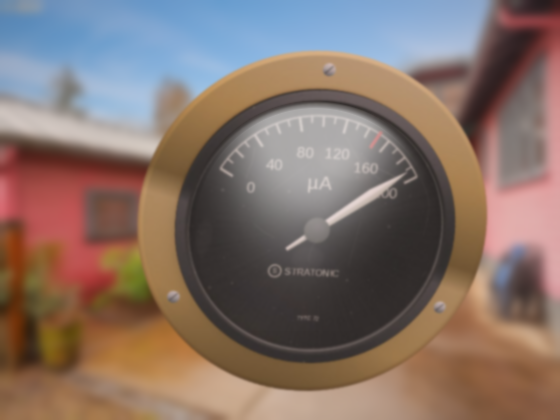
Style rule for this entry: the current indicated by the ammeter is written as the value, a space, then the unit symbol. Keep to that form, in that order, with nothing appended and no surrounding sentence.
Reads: 190 µA
